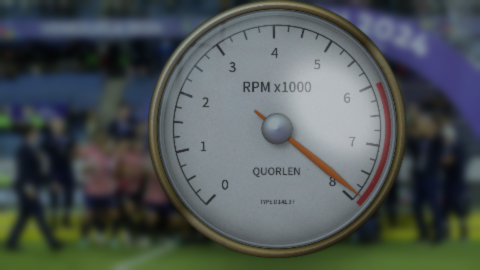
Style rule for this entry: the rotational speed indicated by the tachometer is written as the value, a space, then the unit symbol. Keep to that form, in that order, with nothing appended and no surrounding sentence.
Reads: 7875 rpm
